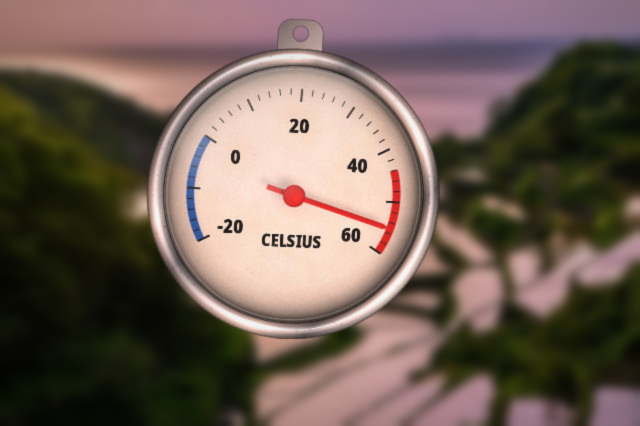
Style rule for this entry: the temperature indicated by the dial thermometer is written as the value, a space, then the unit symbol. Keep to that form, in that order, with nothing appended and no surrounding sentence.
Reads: 55 °C
